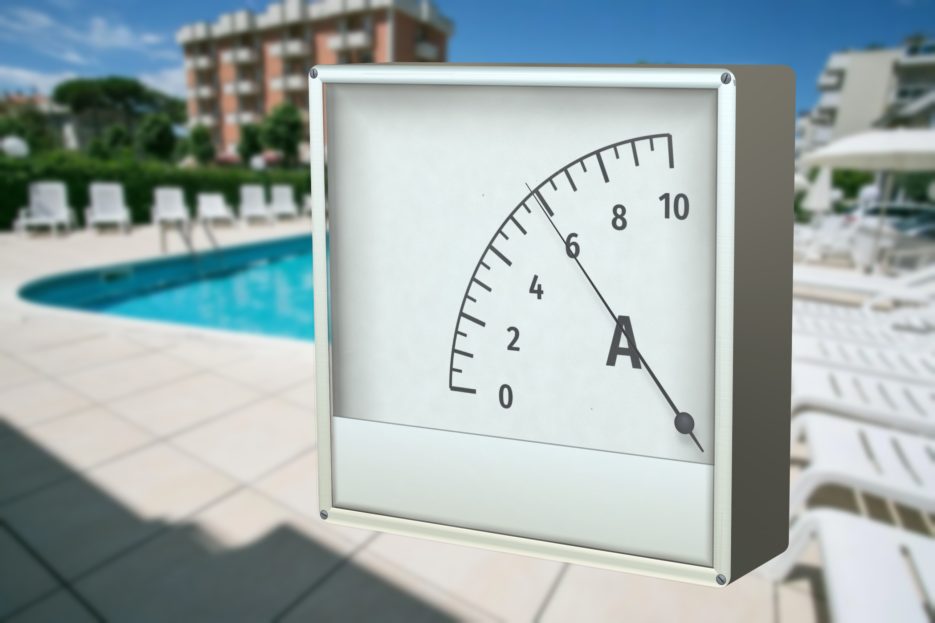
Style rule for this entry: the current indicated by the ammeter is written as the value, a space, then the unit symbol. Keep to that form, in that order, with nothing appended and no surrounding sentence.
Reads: 6 A
